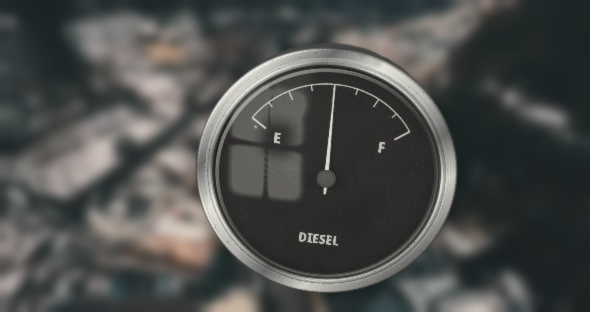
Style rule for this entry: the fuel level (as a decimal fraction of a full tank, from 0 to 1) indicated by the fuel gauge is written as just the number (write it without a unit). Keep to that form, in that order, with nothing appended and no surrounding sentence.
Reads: 0.5
